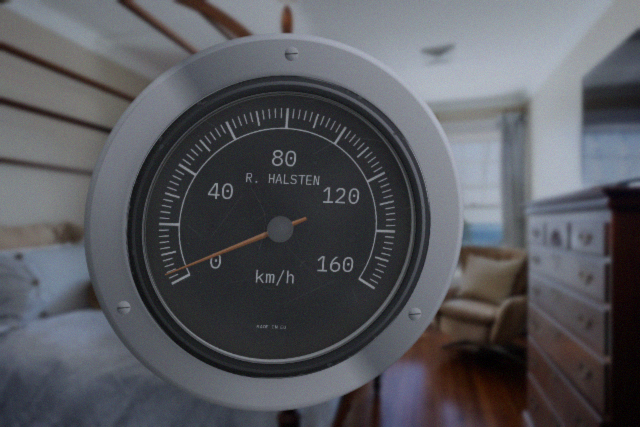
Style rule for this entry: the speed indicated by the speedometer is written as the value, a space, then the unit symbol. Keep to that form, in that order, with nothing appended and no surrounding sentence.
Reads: 4 km/h
